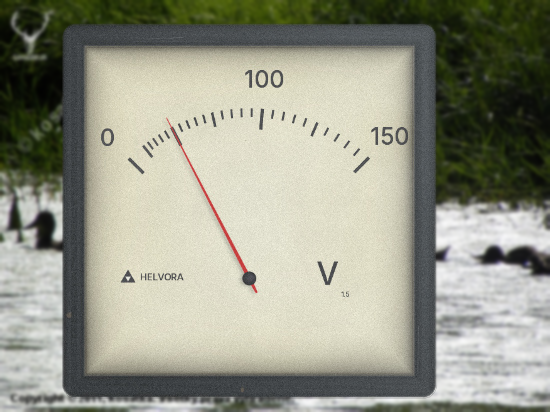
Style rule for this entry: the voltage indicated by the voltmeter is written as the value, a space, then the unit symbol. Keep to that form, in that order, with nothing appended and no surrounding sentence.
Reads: 50 V
